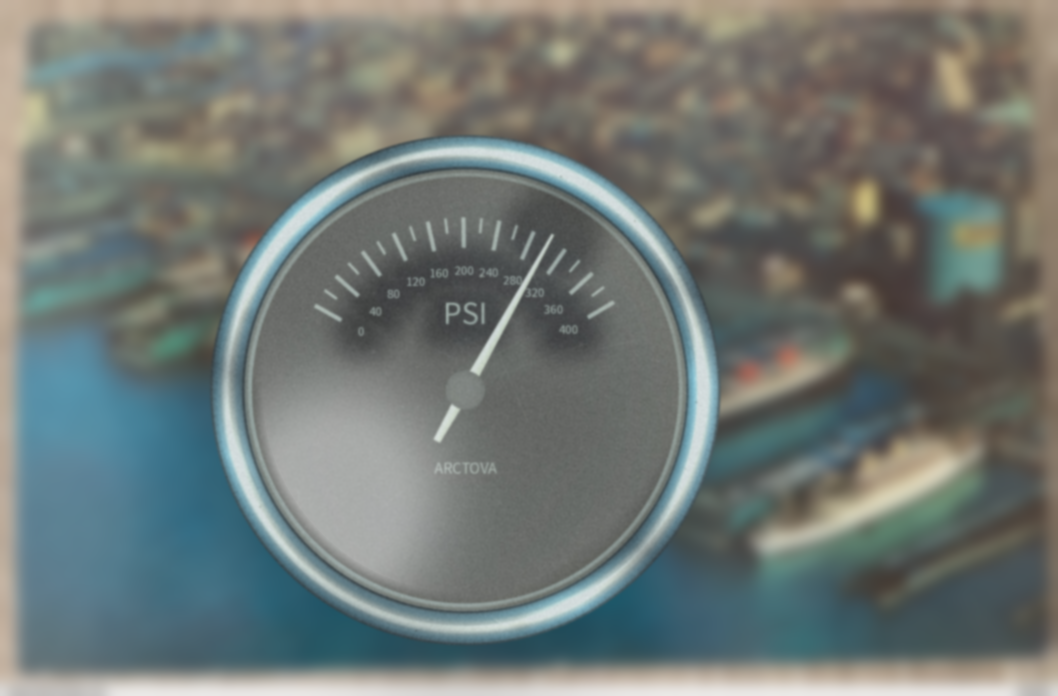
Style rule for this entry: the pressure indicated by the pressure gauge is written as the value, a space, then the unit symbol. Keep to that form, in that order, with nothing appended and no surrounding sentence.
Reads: 300 psi
